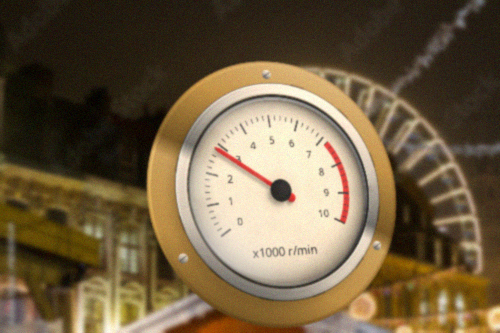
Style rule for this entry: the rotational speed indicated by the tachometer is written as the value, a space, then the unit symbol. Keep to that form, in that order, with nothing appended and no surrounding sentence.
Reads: 2800 rpm
